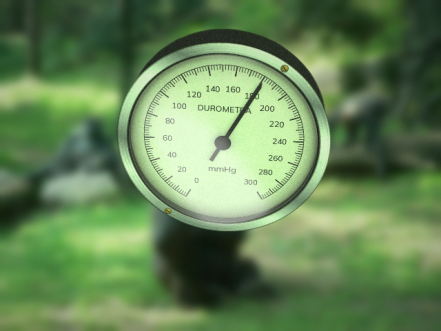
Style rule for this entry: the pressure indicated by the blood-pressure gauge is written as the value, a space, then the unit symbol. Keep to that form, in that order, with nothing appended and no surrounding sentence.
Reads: 180 mmHg
